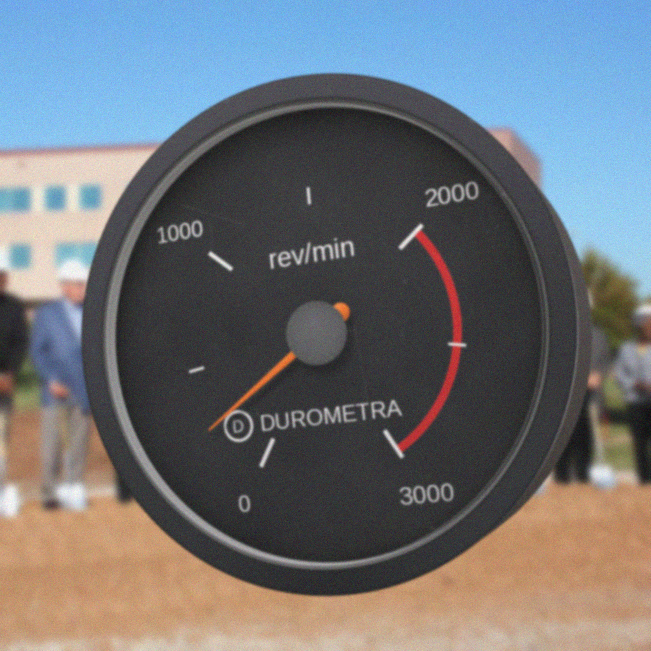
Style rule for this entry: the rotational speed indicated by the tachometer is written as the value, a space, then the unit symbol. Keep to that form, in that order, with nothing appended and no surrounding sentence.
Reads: 250 rpm
